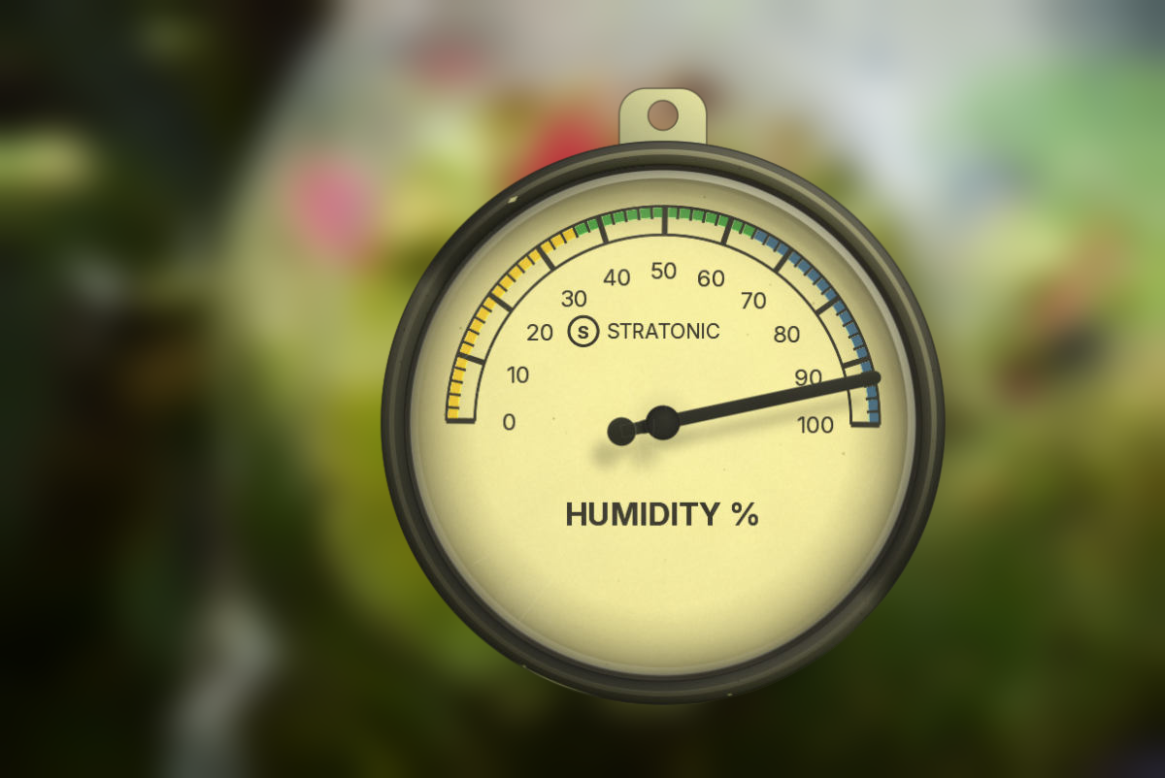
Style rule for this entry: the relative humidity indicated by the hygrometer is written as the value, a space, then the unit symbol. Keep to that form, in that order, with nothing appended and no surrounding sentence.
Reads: 93 %
